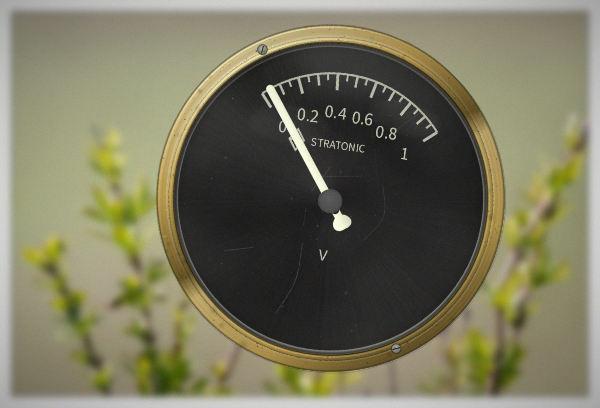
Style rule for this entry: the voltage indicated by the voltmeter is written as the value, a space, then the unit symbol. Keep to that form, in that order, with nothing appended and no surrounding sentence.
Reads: 0.05 V
